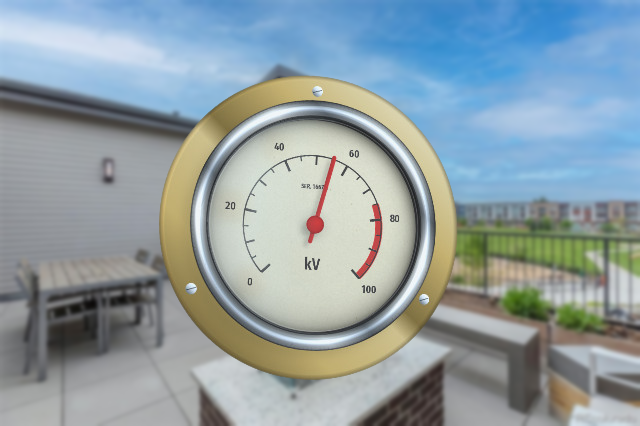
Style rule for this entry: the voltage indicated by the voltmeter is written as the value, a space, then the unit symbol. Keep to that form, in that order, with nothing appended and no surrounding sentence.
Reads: 55 kV
